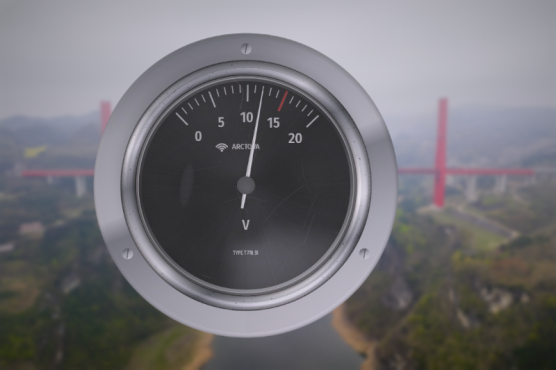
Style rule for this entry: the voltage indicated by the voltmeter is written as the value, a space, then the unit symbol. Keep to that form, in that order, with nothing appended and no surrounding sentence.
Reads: 12 V
